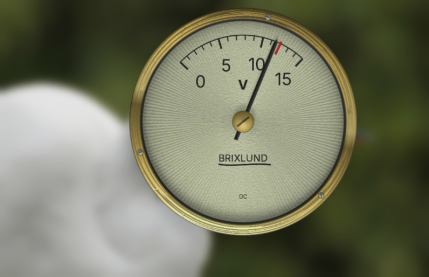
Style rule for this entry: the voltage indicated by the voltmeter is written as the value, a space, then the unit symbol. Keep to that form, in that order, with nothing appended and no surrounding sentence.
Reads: 11.5 V
